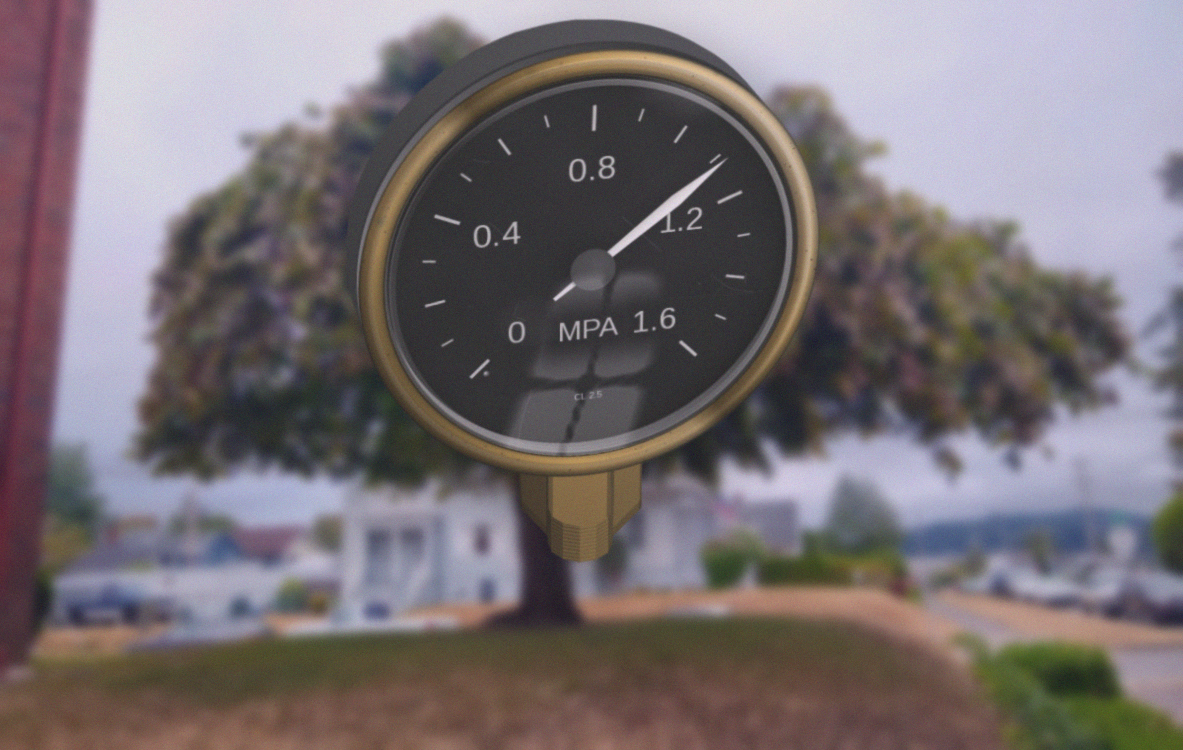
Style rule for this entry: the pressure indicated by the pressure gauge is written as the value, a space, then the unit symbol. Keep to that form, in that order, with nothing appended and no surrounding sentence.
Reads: 1.1 MPa
